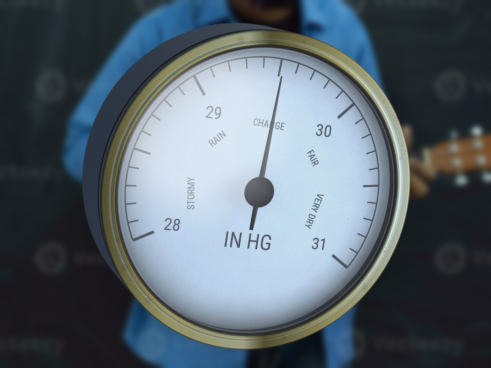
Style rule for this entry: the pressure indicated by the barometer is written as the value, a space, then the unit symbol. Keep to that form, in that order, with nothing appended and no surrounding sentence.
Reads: 29.5 inHg
